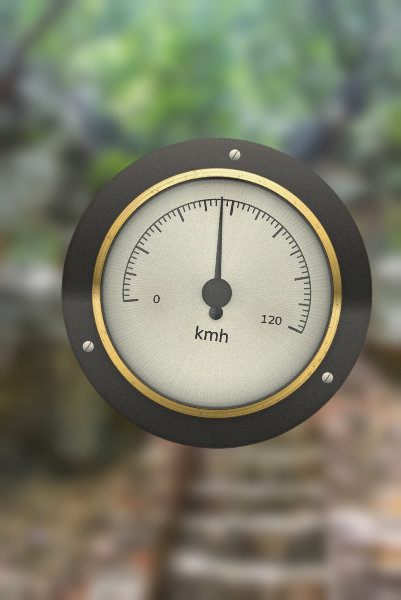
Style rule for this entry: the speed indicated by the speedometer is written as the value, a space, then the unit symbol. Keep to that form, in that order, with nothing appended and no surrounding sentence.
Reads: 56 km/h
